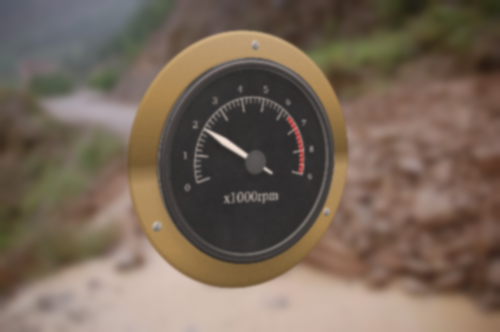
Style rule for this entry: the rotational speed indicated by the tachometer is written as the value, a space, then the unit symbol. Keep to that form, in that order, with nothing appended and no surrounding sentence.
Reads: 2000 rpm
